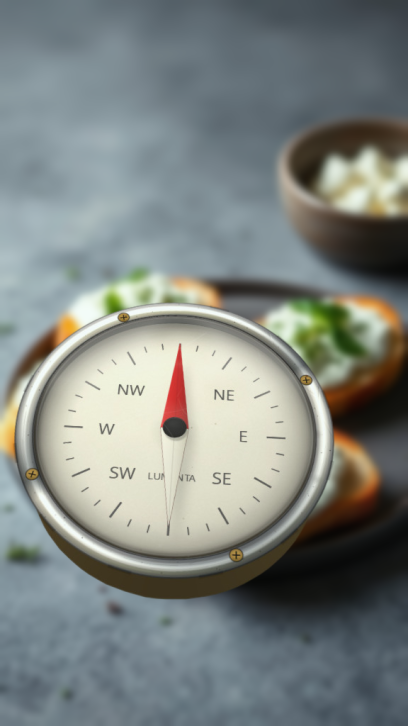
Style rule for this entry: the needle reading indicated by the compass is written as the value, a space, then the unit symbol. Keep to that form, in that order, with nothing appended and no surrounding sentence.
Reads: 0 °
